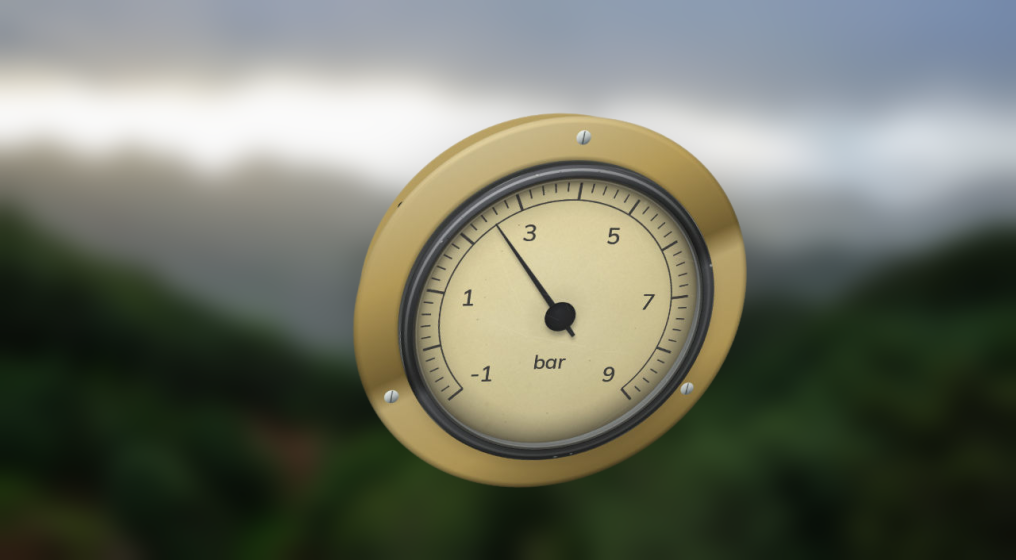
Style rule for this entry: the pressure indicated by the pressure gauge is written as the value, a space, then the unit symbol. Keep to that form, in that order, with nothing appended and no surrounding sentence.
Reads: 2.5 bar
